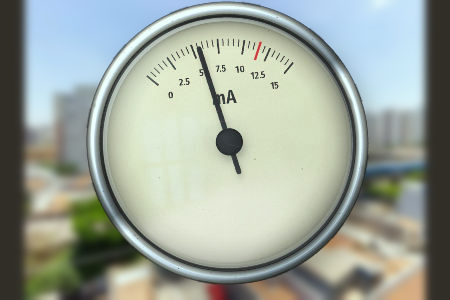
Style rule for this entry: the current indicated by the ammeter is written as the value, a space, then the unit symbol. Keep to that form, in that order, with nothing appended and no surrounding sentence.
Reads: 5.5 mA
